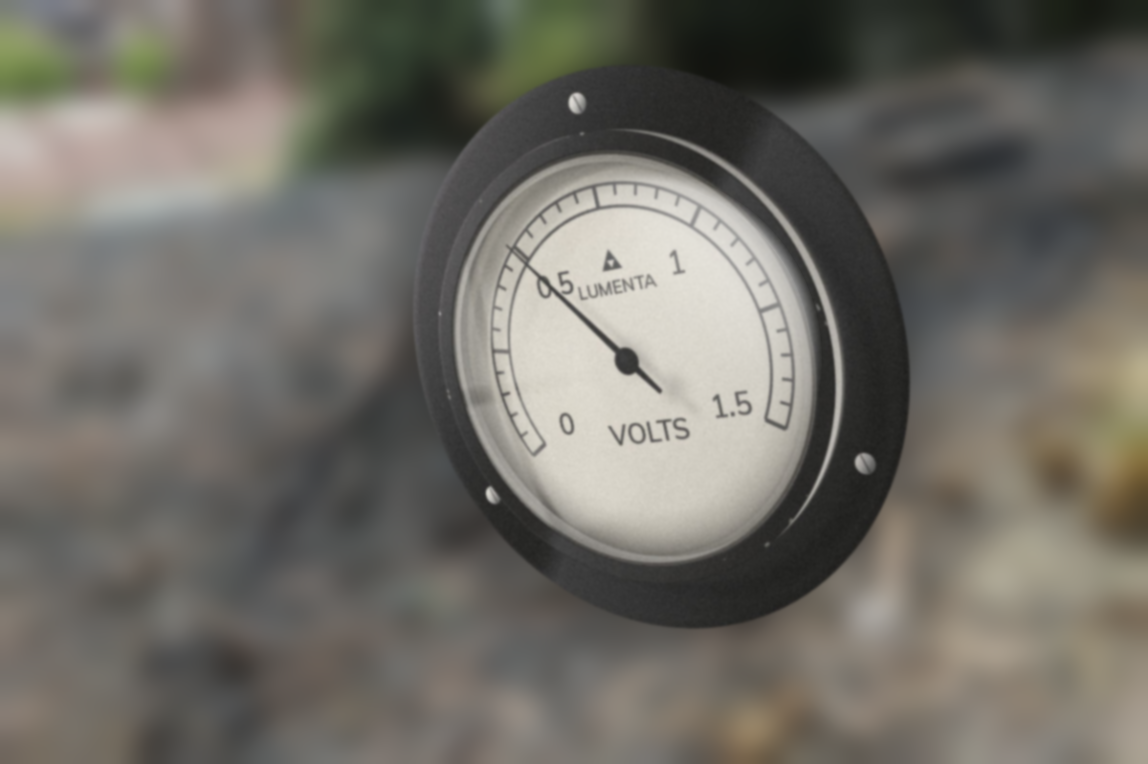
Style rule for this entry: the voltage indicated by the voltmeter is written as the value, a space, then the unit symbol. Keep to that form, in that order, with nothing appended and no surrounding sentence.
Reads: 0.5 V
